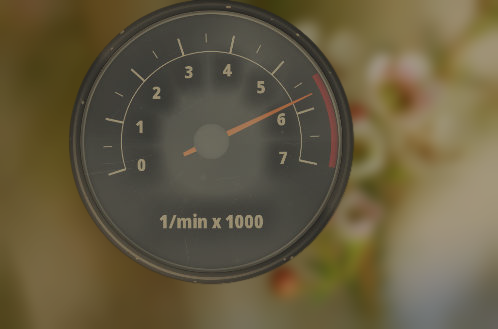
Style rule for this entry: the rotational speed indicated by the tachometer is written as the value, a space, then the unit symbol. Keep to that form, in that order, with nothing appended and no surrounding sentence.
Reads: 5750 rpm
